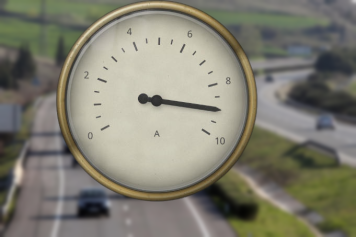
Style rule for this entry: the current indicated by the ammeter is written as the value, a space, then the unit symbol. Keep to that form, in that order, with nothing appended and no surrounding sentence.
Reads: 9 A
